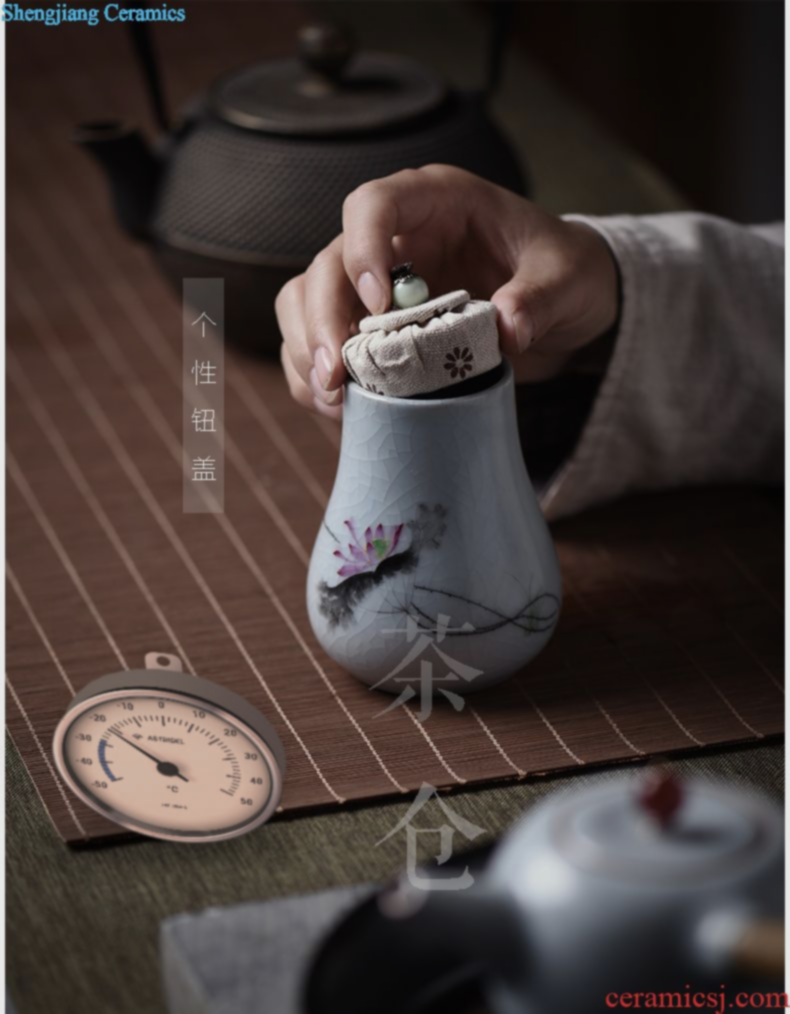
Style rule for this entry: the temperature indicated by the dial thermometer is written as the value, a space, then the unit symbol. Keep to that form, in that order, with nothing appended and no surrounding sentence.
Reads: -20 °C
